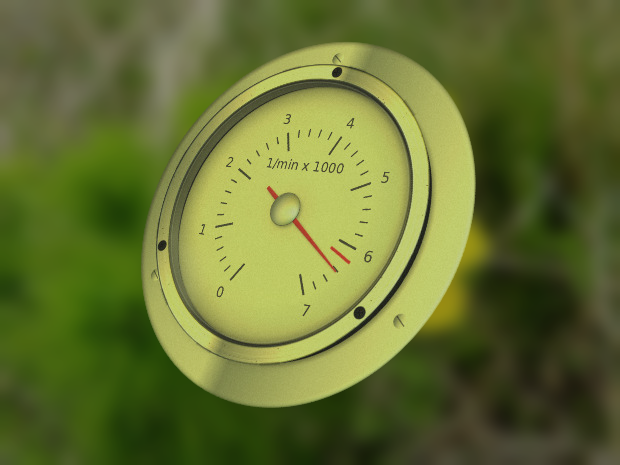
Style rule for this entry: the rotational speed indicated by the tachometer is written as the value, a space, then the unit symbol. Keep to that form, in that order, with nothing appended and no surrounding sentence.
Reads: 6400 rpm
